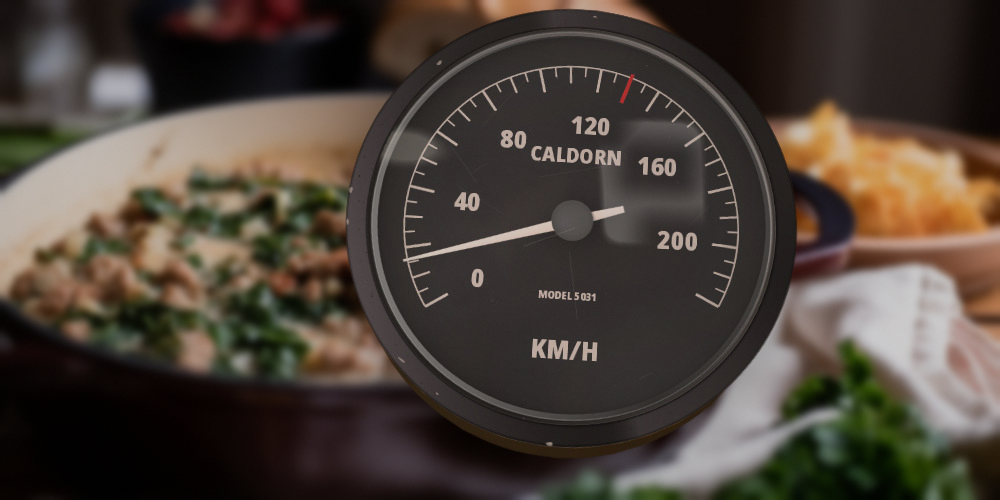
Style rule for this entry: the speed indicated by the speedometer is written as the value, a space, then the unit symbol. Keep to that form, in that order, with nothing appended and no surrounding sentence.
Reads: 15 km/h
